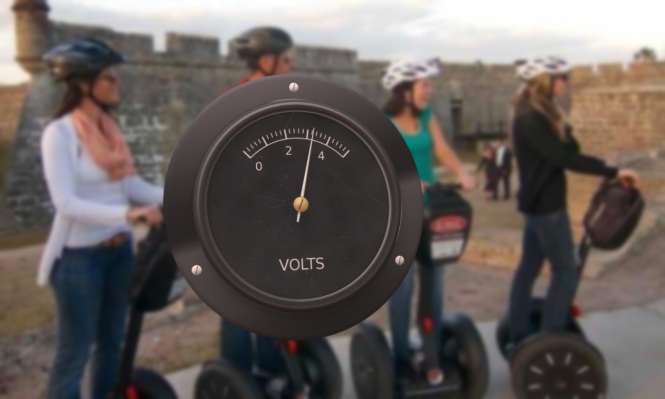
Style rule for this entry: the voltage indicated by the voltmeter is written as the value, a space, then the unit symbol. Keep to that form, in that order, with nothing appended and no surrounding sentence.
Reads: 3.2 V
